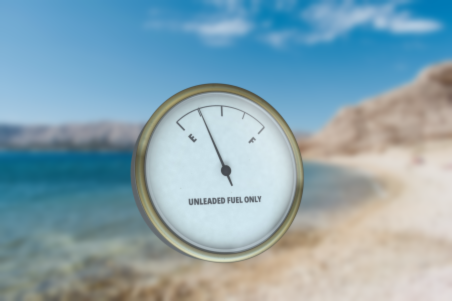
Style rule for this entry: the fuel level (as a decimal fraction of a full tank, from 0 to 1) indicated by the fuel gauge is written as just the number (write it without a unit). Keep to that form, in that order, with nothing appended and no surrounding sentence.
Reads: 0.25
